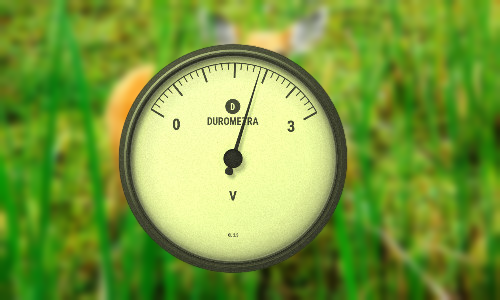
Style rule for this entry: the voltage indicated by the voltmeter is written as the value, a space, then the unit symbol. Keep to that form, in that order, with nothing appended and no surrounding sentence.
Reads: 1.9 V
